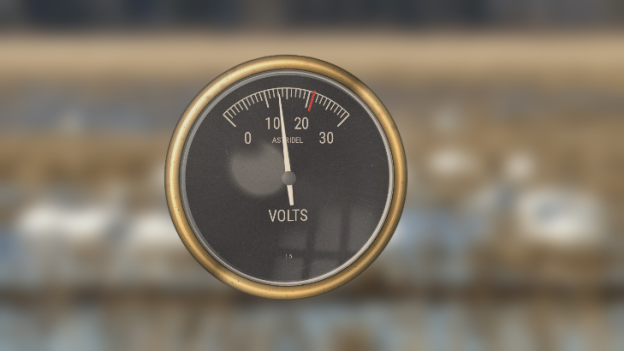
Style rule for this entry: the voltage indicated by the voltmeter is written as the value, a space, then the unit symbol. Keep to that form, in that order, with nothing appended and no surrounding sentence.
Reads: 13 V
